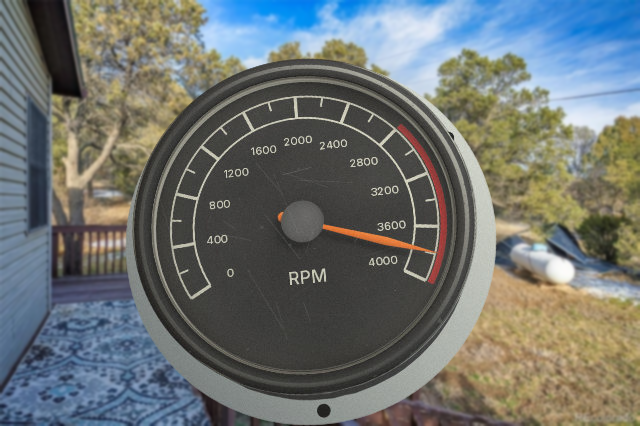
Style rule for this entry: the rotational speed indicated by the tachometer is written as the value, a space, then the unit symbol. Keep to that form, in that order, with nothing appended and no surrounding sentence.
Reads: 3800 rpm
